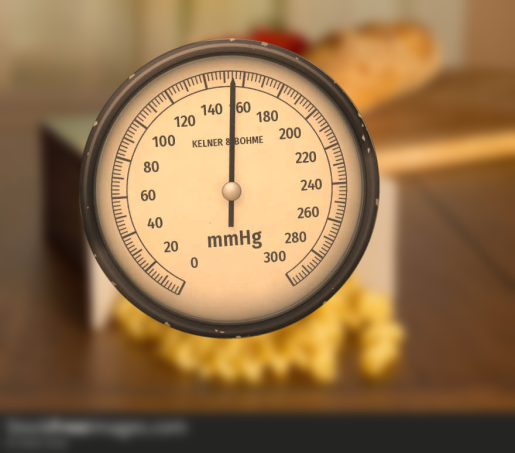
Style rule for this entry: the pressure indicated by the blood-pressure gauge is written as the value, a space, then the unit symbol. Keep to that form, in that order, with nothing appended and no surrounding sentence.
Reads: 154 mmHg
